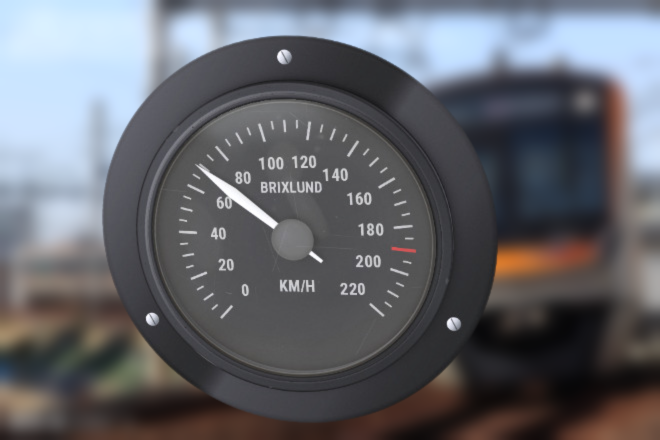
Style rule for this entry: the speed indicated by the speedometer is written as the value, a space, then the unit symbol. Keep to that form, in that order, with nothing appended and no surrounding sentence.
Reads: 70 km/h
